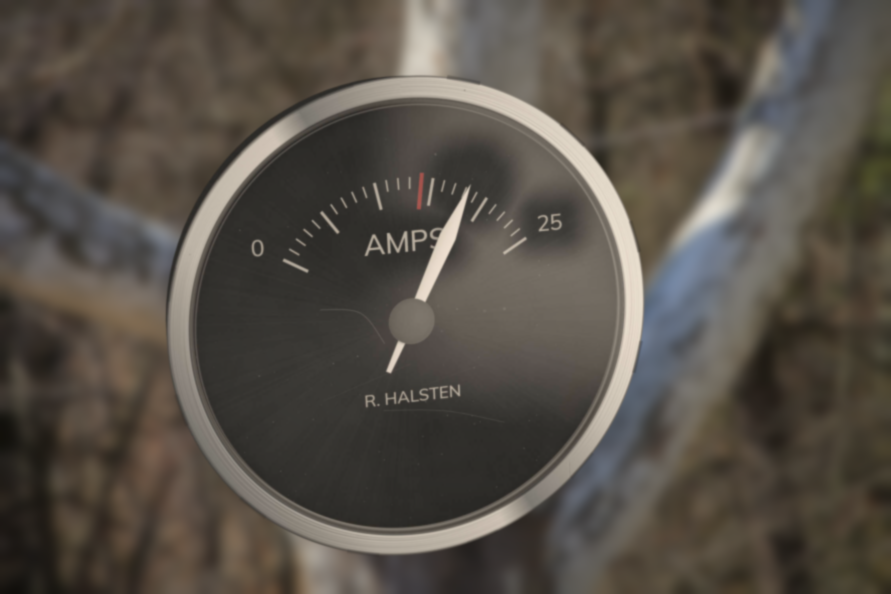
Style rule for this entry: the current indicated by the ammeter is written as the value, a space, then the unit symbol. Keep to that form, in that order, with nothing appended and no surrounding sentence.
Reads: 18 A
